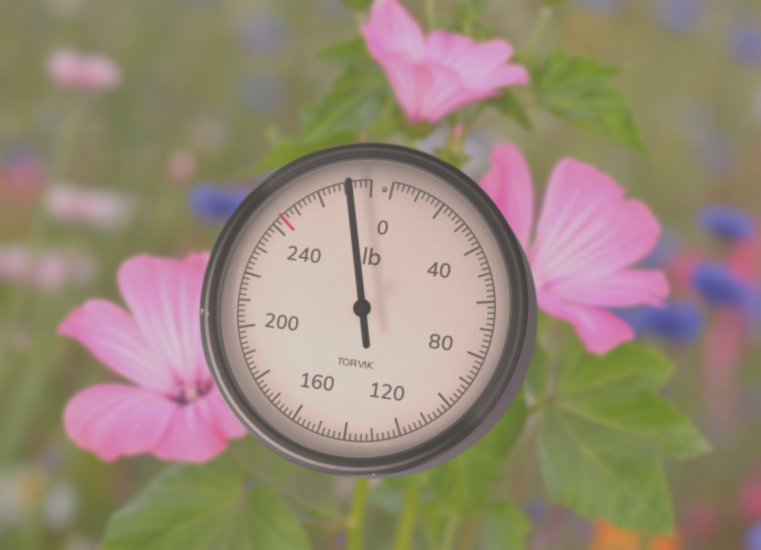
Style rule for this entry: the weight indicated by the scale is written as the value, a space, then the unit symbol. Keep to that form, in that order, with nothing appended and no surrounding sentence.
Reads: 272 lb
